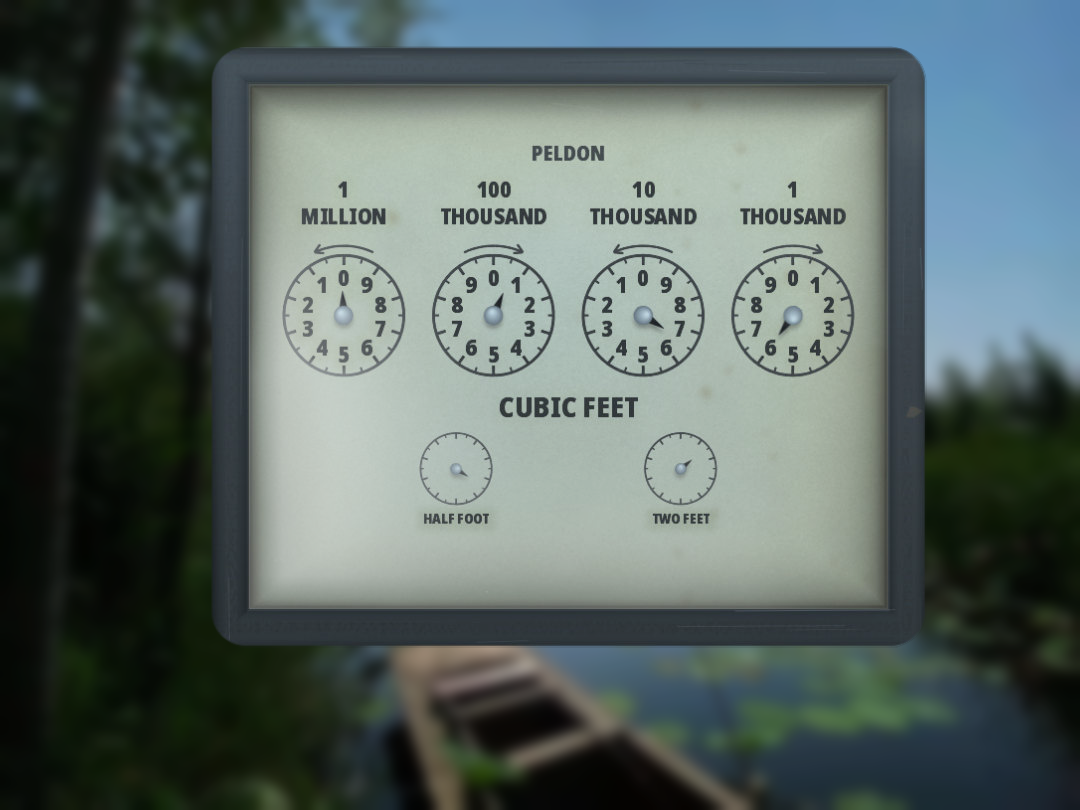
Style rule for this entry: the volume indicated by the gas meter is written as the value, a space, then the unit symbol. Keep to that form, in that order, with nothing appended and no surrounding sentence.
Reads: 6600 ft³
